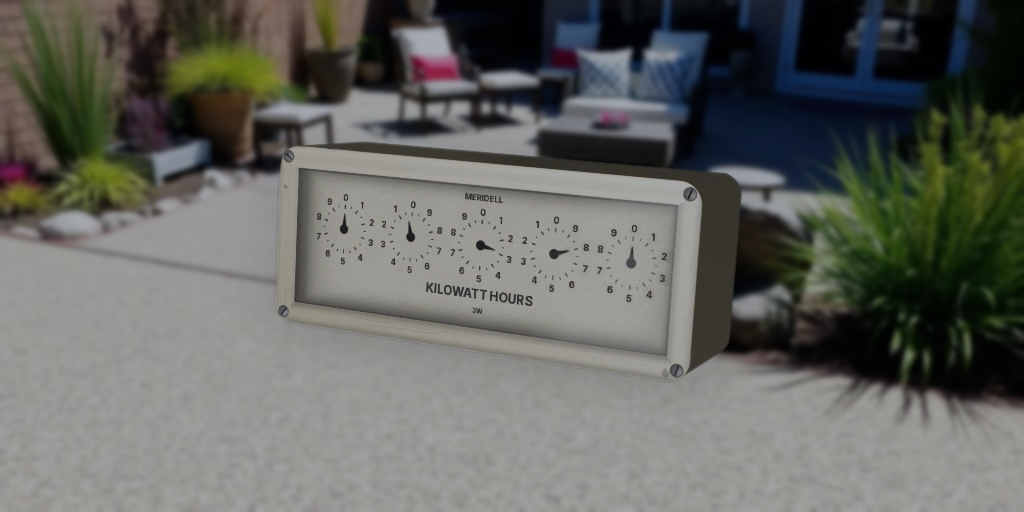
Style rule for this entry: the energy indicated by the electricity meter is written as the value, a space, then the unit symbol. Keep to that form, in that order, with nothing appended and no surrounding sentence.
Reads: 280 kWh
